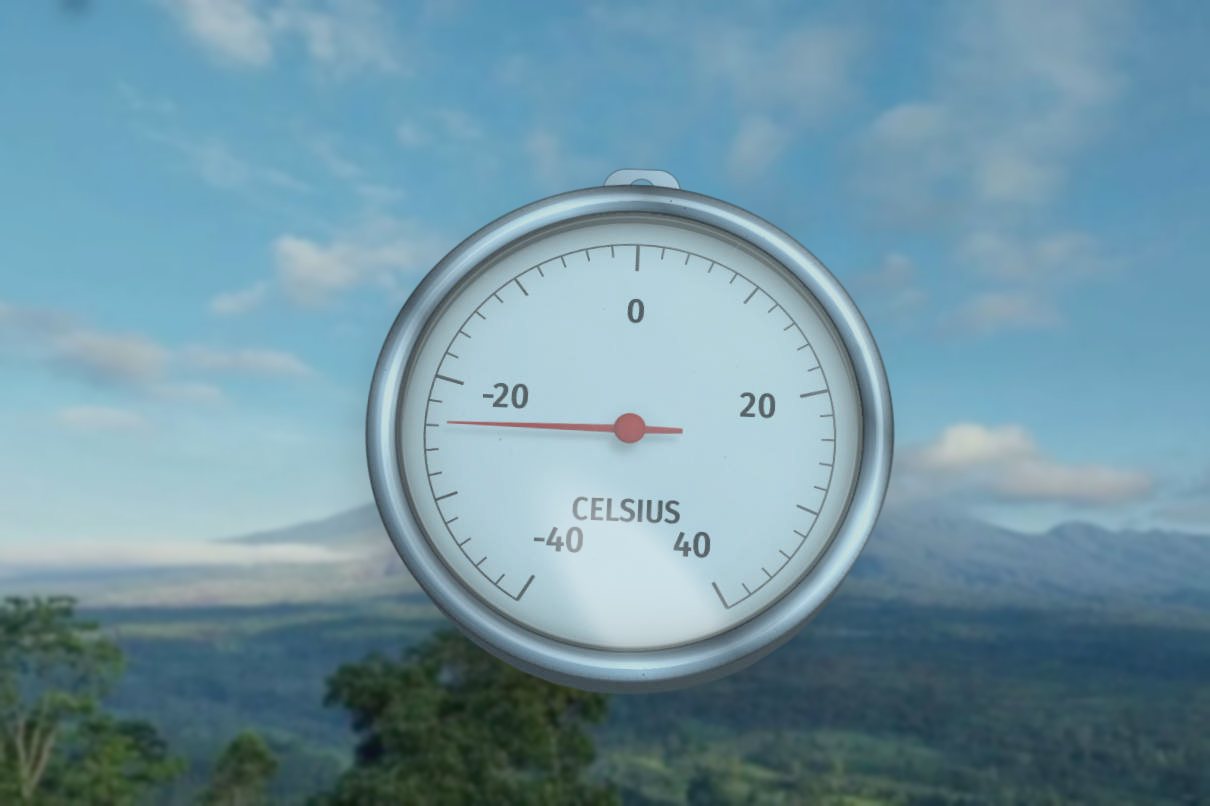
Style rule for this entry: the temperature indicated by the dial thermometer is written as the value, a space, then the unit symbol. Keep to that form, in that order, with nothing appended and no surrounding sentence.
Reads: -24 °C
